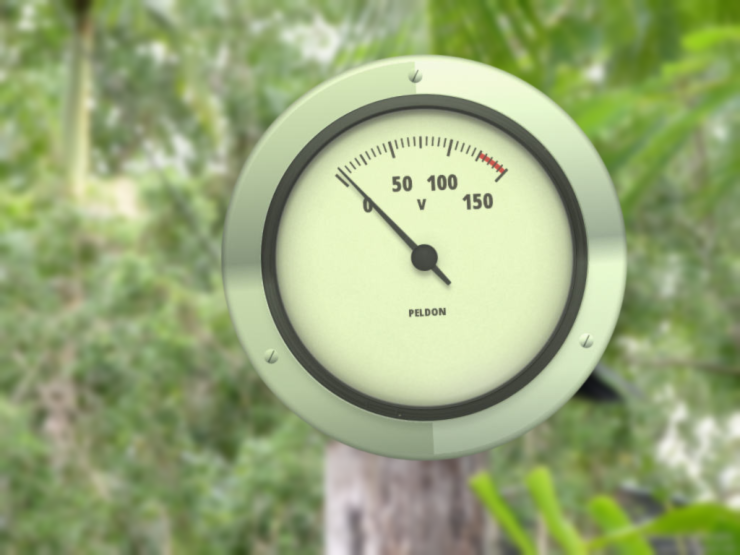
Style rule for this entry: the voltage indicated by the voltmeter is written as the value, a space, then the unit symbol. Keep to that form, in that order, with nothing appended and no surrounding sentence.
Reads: 5 V
